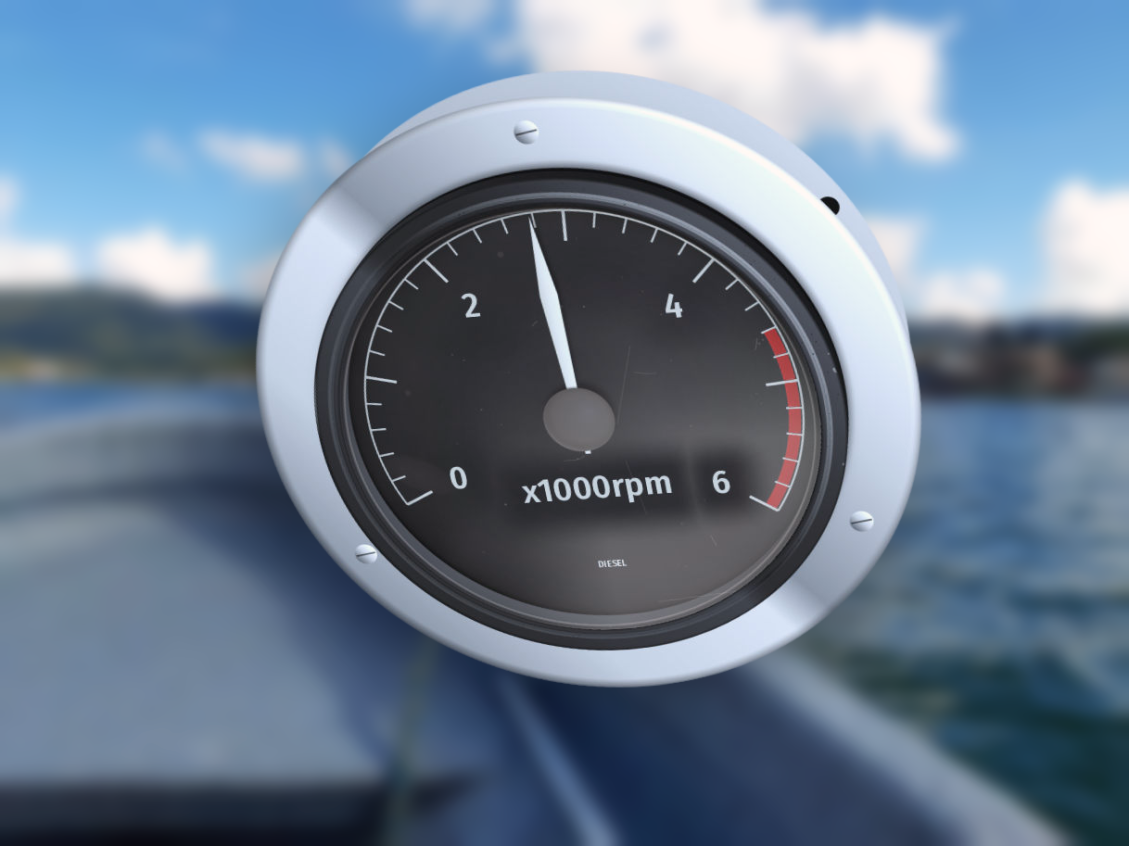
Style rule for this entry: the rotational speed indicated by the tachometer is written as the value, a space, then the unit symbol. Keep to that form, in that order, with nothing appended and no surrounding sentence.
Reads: 2800 rpm
